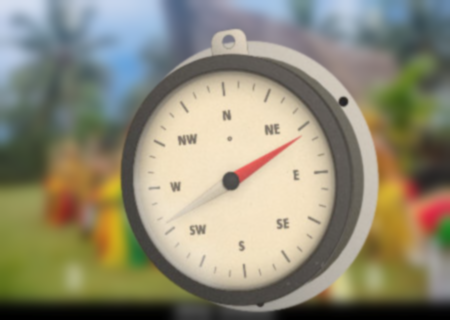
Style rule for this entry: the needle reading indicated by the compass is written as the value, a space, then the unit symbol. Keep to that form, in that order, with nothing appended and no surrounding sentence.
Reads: 65 °
